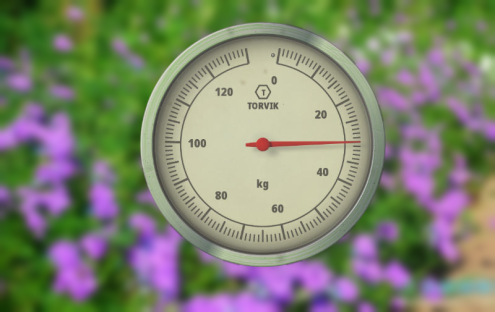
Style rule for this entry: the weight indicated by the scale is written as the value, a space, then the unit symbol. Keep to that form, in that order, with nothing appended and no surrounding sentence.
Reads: 30 kg
